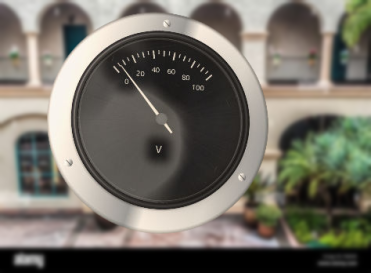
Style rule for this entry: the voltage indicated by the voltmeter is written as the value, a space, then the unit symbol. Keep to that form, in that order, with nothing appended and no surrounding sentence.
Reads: 5 V
